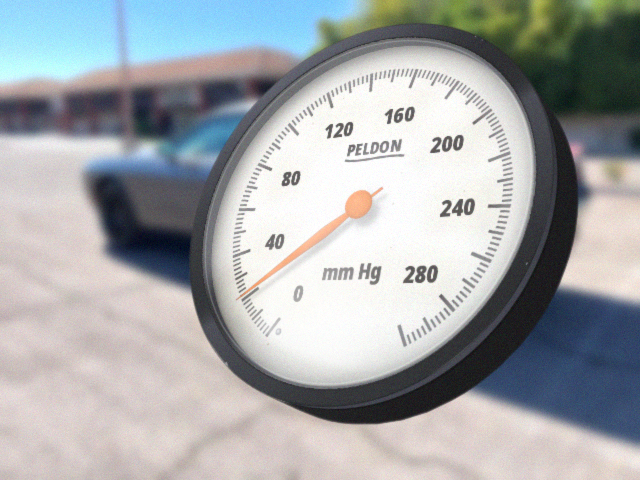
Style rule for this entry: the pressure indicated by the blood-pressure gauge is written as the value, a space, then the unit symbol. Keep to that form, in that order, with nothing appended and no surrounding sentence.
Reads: 20 mmHg
